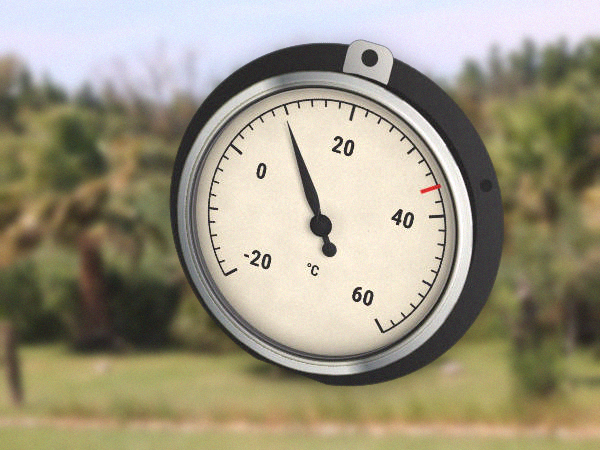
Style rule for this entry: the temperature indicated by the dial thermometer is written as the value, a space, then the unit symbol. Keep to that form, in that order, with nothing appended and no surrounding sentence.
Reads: 10 °C
